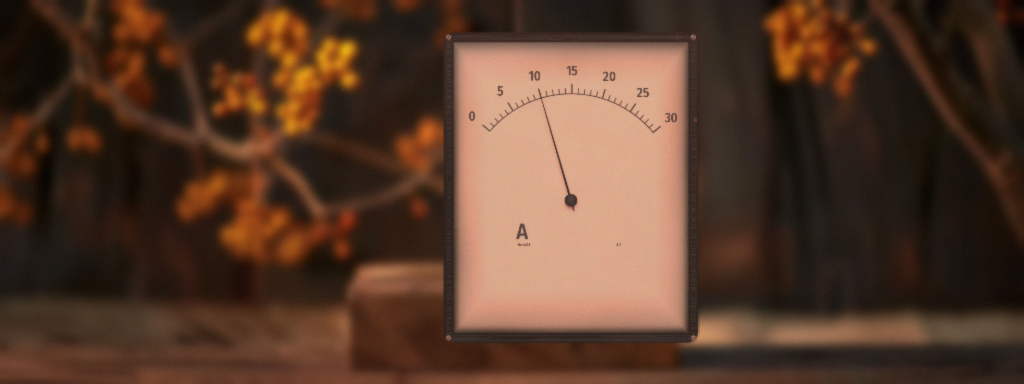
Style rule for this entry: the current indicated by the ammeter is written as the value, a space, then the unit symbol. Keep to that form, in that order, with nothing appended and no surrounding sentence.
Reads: 10 A
